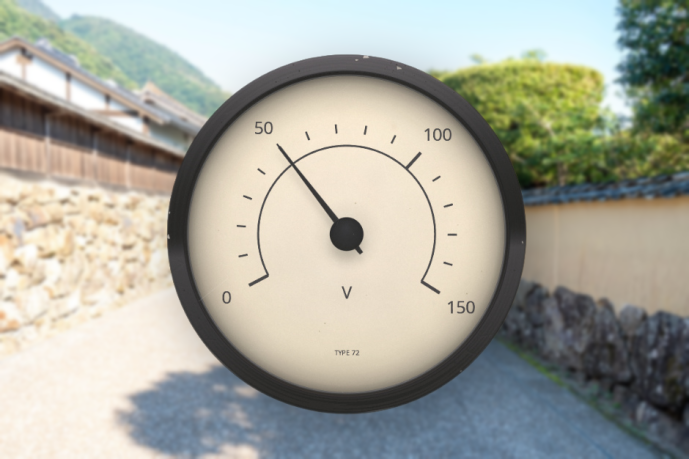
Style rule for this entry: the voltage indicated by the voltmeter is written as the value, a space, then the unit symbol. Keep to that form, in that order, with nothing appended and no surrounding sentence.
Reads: 50 V
